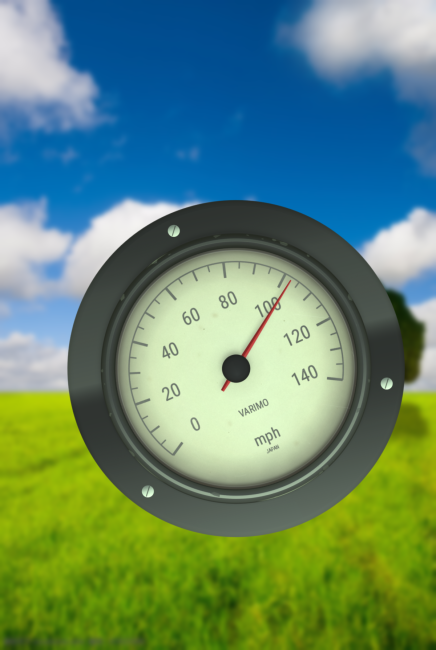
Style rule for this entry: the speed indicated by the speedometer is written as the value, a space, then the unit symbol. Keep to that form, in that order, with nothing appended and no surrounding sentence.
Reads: 102.5 mph
